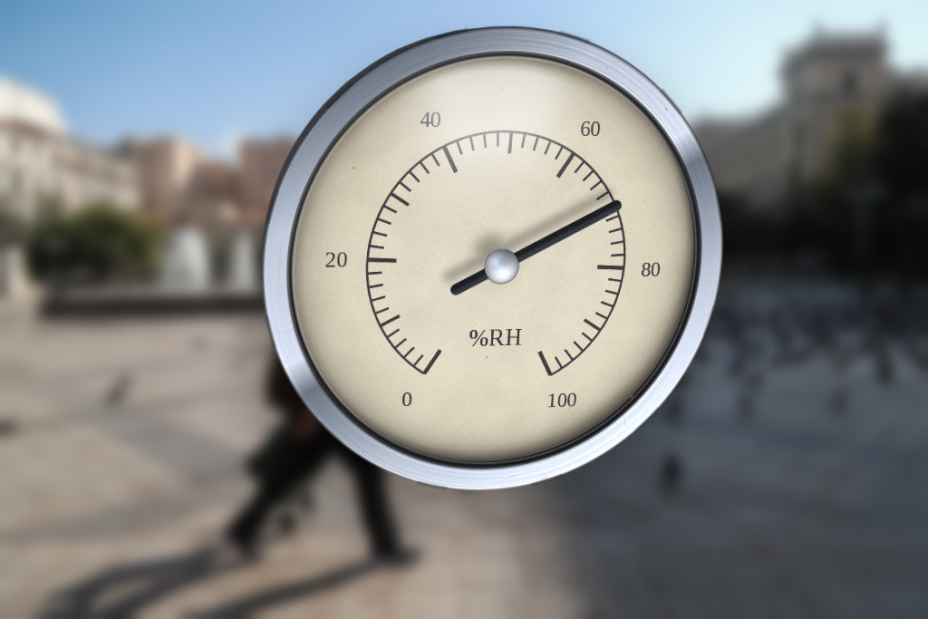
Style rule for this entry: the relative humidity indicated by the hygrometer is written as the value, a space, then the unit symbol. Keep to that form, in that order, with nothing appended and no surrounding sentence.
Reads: 70 %
